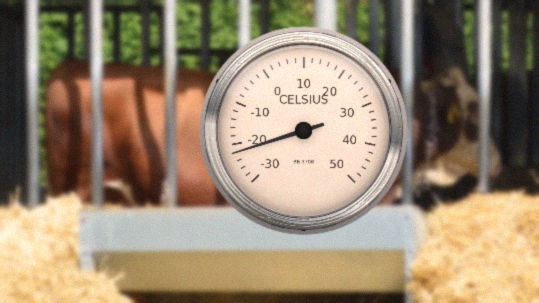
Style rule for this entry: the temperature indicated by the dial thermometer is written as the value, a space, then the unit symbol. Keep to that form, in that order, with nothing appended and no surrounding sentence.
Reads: -22 °C
